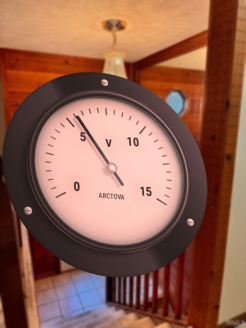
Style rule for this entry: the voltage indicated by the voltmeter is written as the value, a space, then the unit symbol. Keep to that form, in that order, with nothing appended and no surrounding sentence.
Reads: 5.5 V
